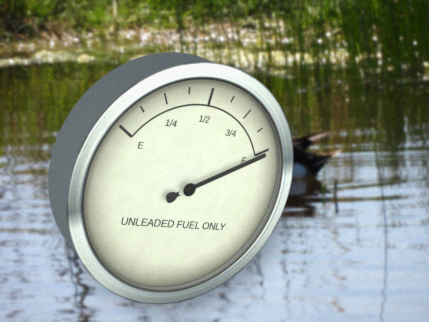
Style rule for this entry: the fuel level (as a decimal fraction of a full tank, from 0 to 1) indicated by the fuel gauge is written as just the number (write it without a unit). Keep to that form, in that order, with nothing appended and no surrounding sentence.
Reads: 1
